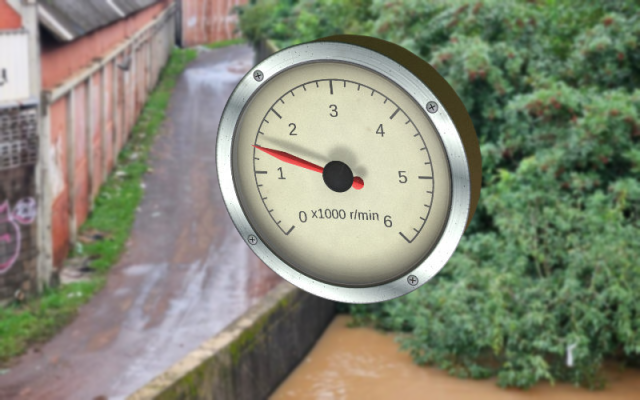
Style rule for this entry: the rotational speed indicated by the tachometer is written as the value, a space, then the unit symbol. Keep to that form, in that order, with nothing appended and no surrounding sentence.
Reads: 1400 rpm
